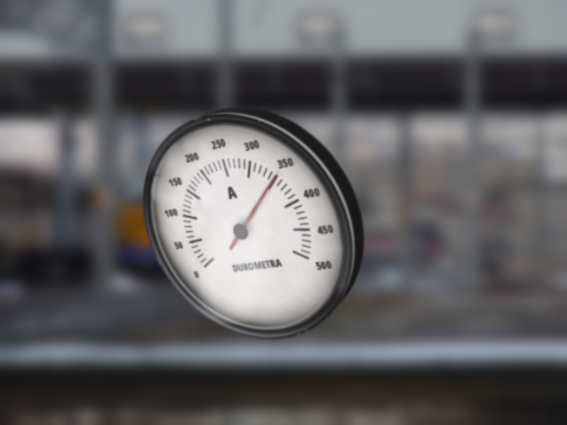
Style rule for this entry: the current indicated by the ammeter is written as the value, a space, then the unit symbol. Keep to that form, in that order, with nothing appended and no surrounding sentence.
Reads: 350 A
